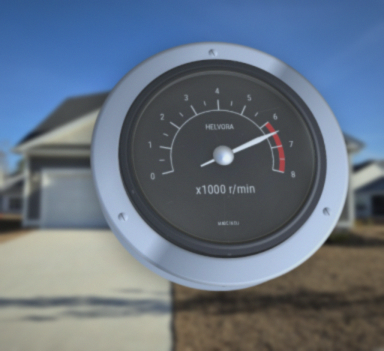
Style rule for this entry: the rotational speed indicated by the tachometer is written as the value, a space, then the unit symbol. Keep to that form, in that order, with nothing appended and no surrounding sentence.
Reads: 6500 rpm
